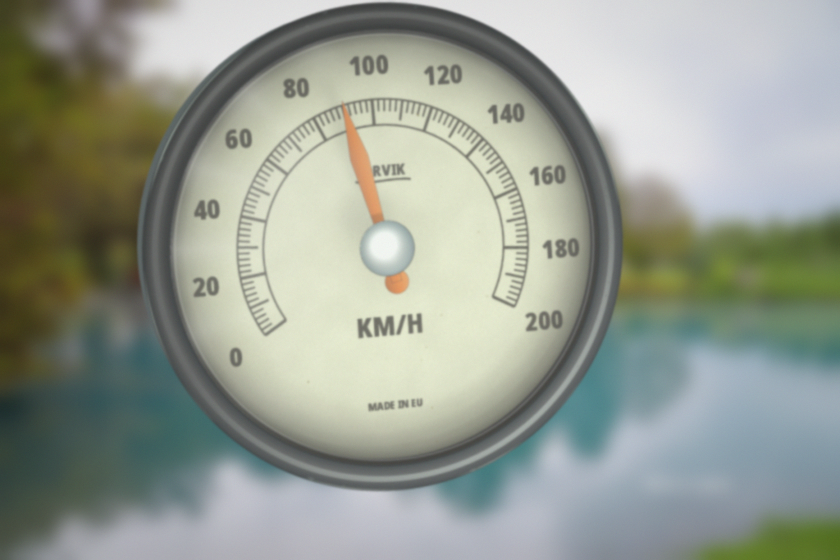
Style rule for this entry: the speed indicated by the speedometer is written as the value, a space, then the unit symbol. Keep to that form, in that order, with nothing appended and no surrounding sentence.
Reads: 90 km/h
